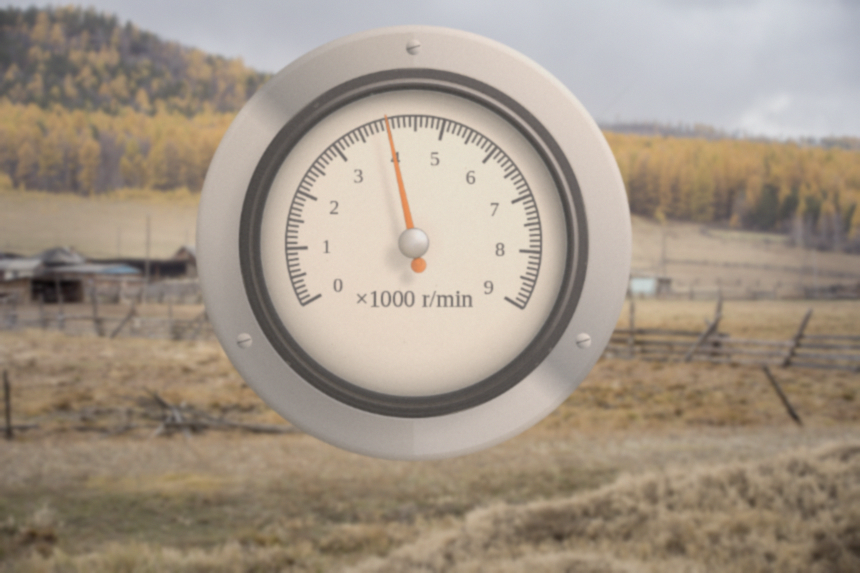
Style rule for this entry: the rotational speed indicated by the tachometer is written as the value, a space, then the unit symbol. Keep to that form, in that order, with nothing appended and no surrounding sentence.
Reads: 4000 rpm
